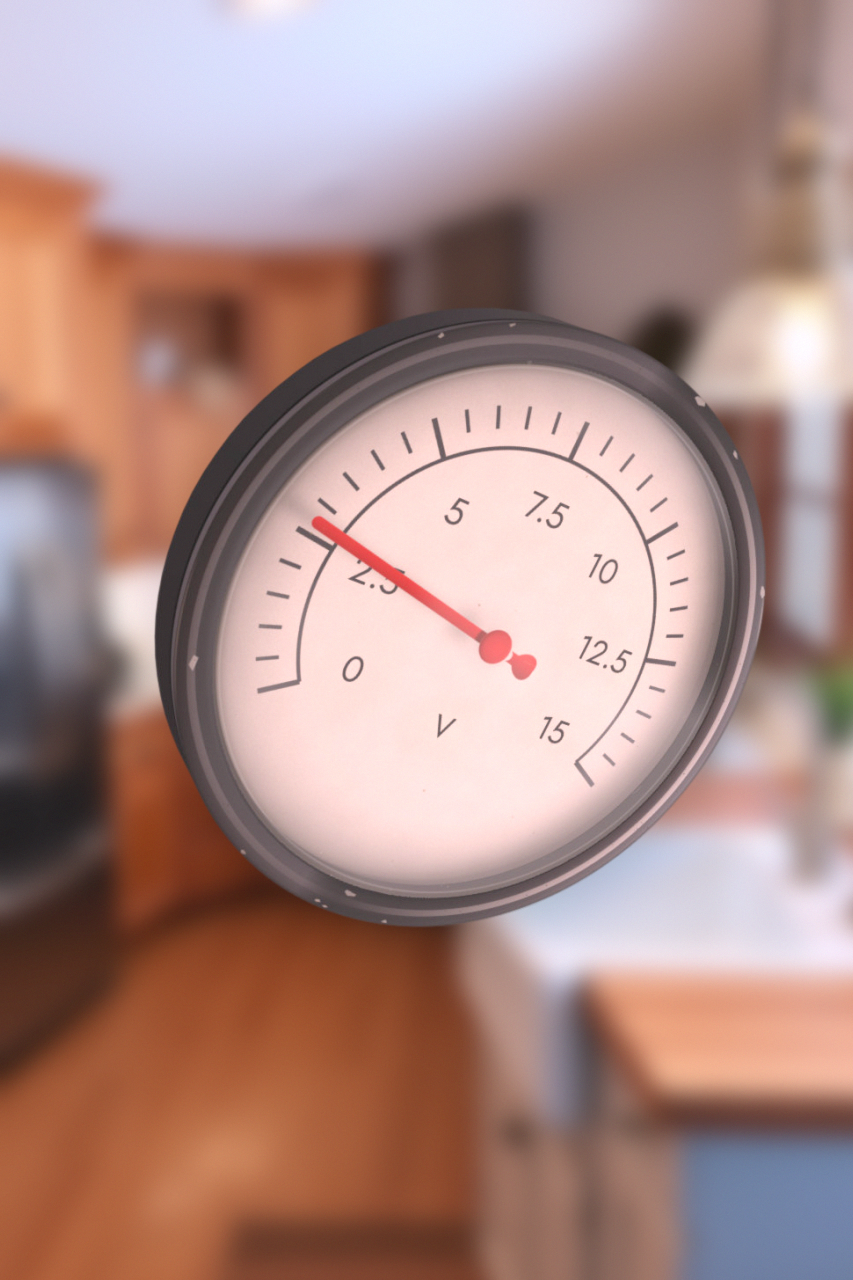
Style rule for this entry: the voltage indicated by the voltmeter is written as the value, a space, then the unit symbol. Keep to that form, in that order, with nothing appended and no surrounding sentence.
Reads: 2.75 V
